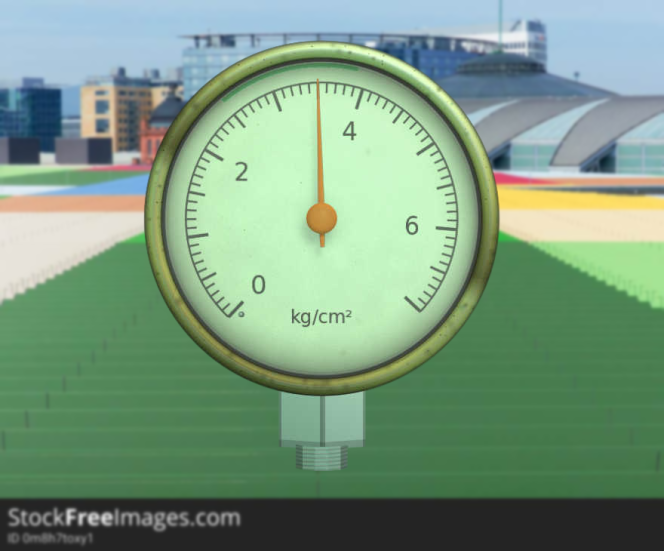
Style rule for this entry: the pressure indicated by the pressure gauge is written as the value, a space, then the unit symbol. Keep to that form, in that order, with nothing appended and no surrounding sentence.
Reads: 3.5 kg/cm²
